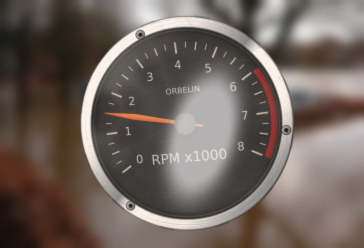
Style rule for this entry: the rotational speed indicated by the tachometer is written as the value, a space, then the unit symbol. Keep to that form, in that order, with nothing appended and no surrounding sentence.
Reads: 1500 rpm
